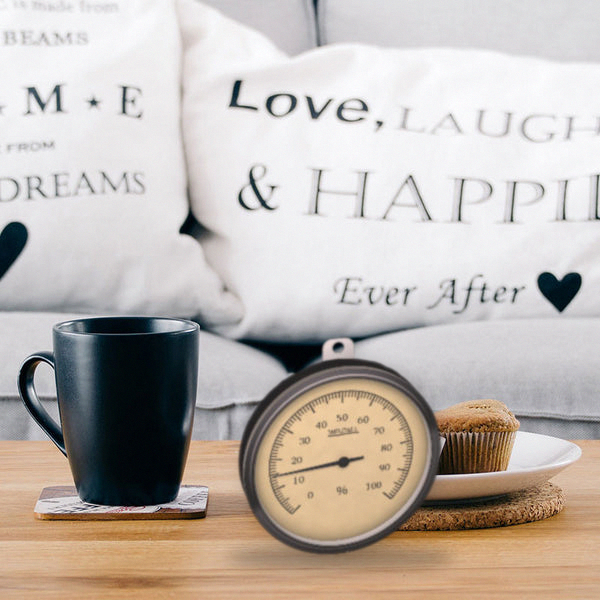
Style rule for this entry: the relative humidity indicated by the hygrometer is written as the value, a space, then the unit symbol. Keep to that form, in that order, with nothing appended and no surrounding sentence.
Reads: 15 %
